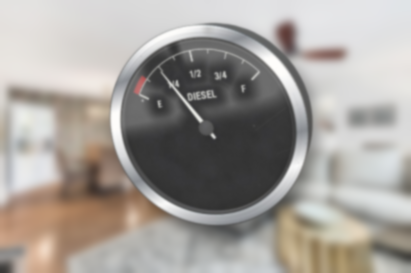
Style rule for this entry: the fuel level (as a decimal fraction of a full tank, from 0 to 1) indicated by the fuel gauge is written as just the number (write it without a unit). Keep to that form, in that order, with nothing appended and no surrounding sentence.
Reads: 0.25
